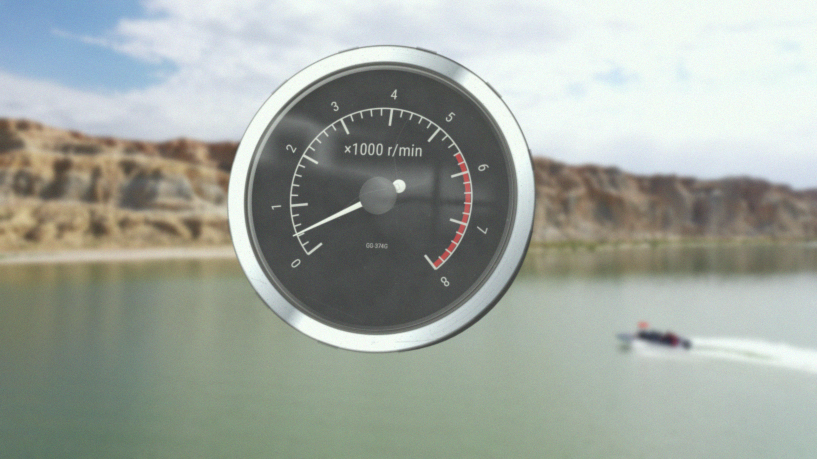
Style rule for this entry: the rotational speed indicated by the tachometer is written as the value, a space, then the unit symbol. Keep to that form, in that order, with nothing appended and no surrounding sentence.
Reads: 400 rpm
